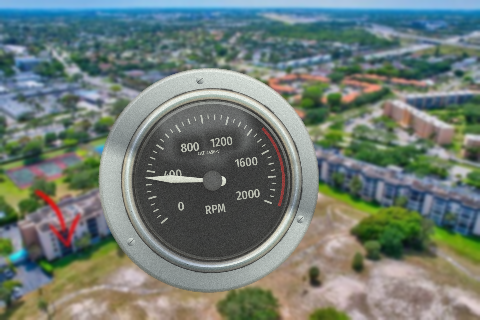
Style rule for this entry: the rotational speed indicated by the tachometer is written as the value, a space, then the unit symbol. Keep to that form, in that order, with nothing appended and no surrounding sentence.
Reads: 350 rpm
